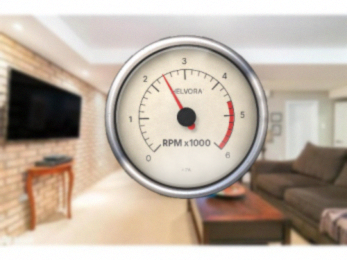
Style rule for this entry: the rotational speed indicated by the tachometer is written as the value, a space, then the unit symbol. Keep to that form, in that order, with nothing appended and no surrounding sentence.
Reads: 2400 rpm
